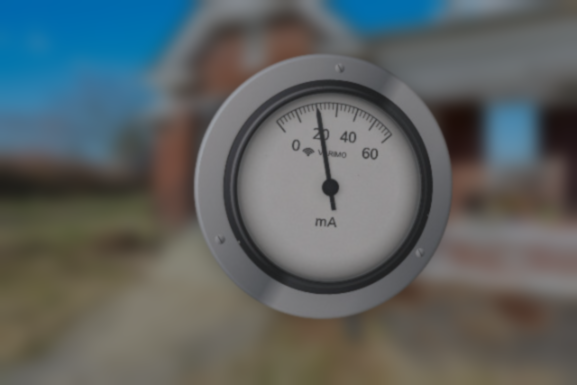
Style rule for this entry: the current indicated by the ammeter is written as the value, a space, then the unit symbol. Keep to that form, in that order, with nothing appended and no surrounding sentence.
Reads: 20 mA
